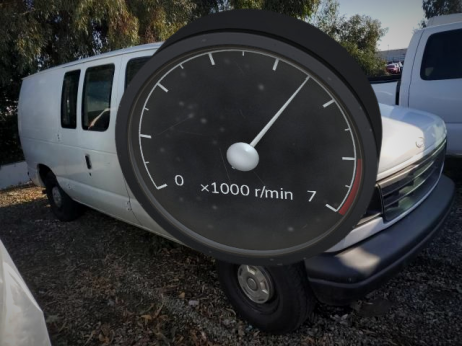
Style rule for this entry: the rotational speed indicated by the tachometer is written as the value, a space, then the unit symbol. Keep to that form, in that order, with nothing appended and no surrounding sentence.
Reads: 4500 rpm
